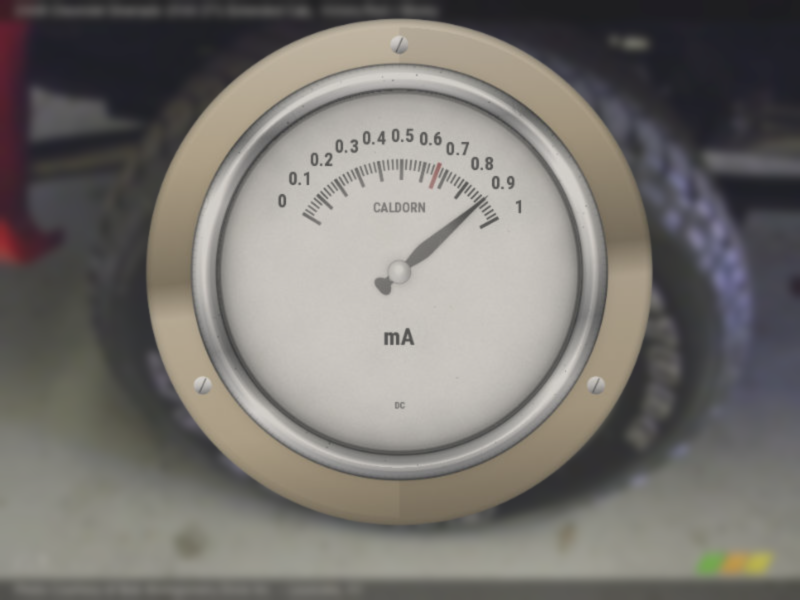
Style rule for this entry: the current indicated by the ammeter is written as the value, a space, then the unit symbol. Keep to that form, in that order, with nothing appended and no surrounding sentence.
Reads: 0.9 mA
